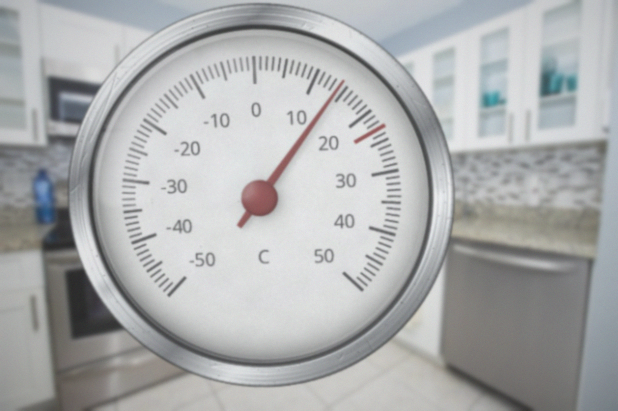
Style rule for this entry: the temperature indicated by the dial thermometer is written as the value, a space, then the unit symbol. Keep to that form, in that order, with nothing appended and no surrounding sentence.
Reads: 14 °C
